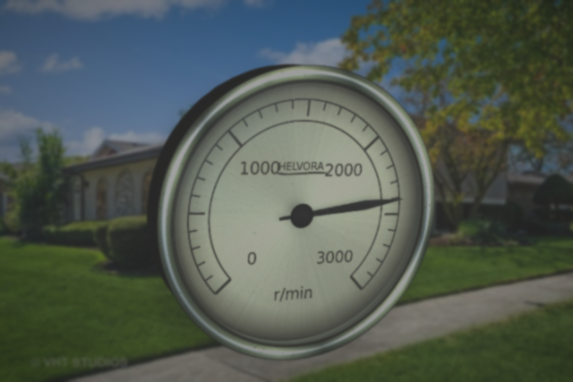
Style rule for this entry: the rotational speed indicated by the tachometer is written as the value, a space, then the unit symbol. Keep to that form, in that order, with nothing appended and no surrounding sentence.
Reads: 2400 rpm
